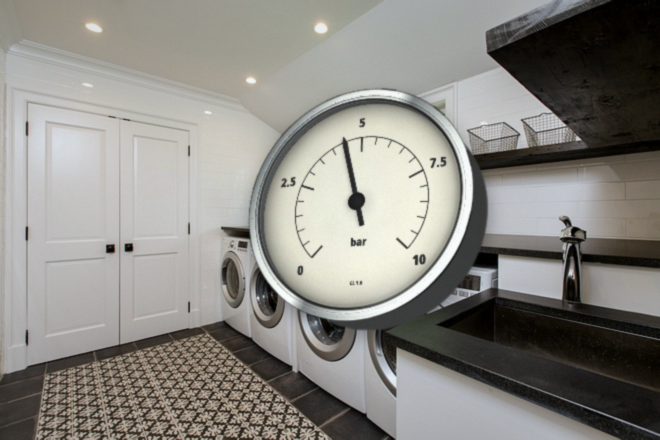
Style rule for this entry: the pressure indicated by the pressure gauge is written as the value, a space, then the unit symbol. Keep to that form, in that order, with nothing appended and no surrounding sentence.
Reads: 4.5 bar
